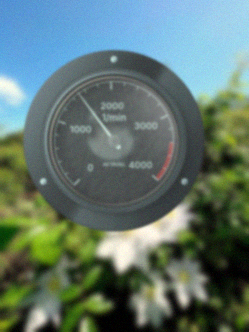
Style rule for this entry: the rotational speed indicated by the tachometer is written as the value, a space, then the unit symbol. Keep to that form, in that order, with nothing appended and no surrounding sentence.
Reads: 1500 rpm
